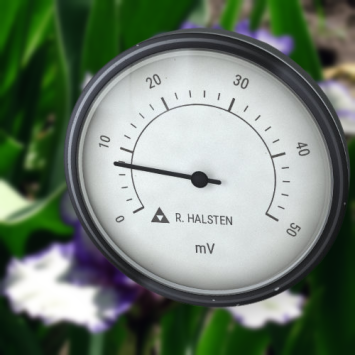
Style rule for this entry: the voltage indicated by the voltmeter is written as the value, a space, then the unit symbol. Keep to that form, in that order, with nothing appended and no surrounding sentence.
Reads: 8 mV
